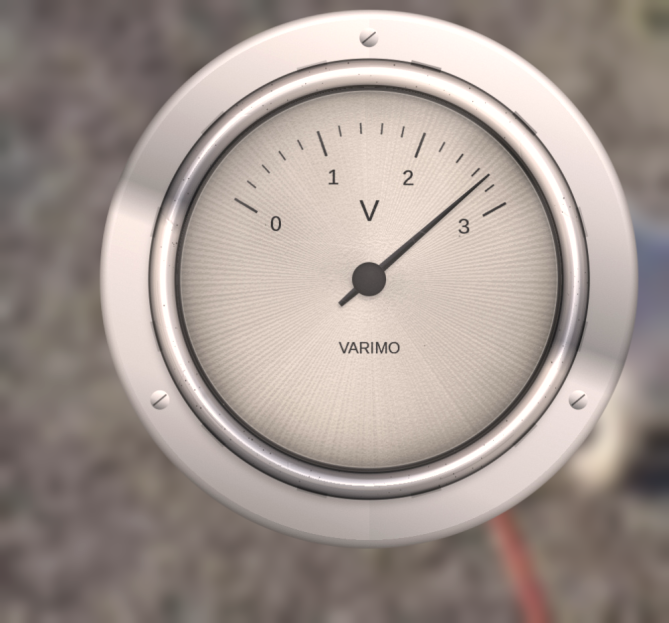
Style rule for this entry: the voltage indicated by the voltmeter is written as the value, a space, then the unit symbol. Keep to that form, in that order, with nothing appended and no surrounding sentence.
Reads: 2.7 V
